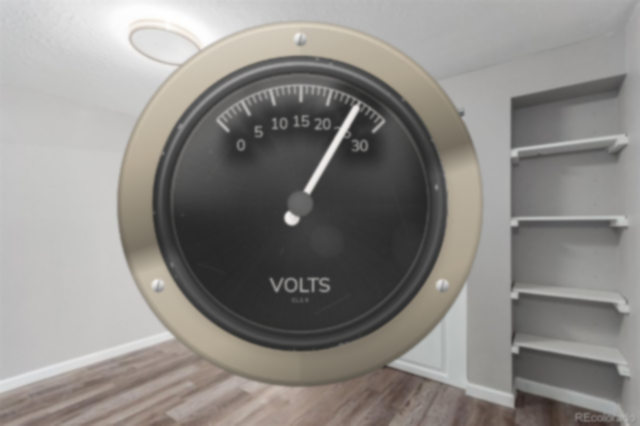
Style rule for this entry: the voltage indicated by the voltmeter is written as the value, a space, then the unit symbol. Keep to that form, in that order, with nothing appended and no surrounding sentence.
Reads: 25 V
